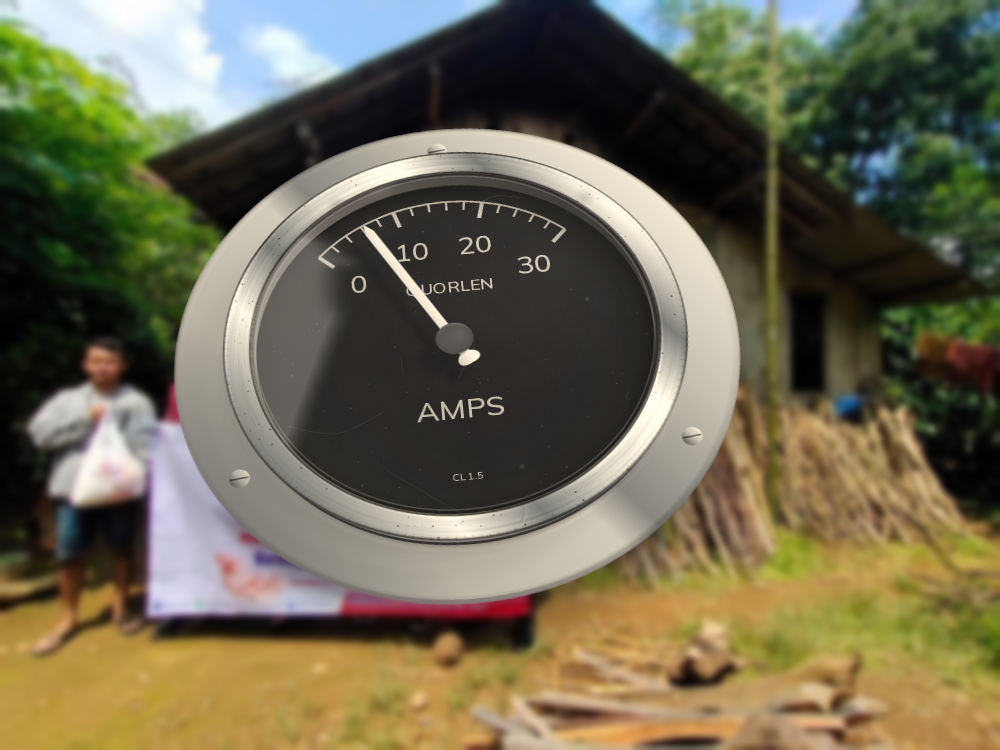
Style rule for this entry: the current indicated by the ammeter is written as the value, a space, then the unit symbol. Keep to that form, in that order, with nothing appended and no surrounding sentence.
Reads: 6 A
